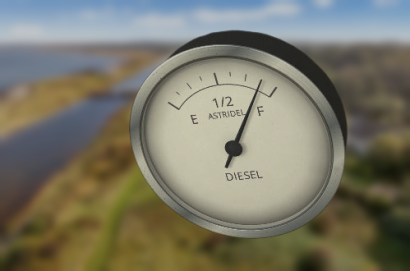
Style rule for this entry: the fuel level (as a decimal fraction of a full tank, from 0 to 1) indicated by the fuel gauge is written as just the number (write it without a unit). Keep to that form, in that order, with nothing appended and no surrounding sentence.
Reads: 0.875
